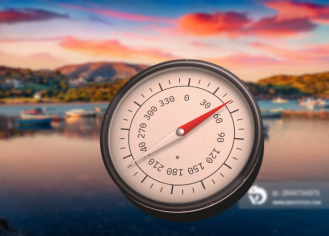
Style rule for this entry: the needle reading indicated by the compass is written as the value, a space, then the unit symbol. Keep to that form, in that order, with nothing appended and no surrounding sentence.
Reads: 50 °
